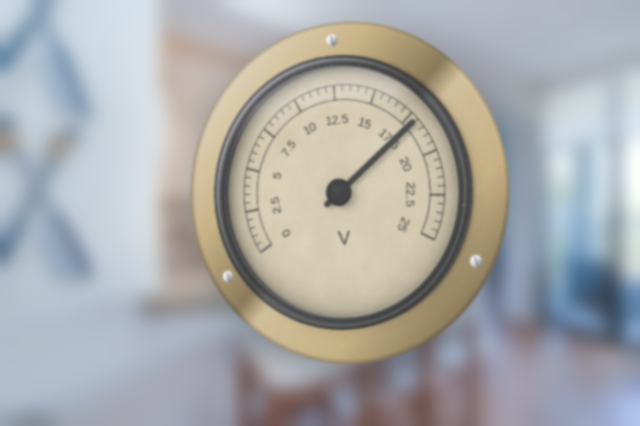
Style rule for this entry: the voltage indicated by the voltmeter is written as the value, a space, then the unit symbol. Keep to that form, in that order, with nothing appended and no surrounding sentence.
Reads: 18 V
